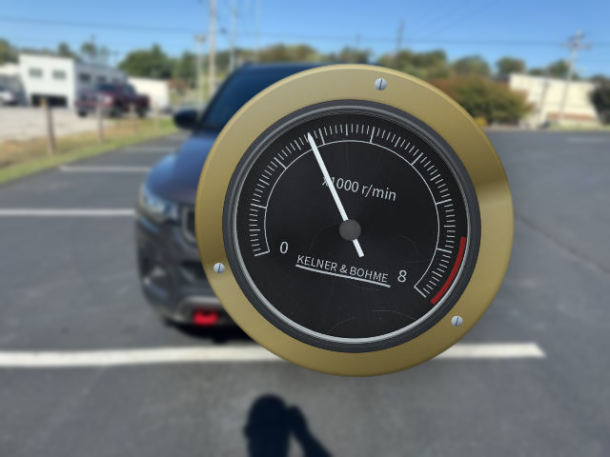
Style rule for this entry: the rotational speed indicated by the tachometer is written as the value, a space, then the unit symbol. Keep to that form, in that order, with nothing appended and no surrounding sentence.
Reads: 2800 rpm
